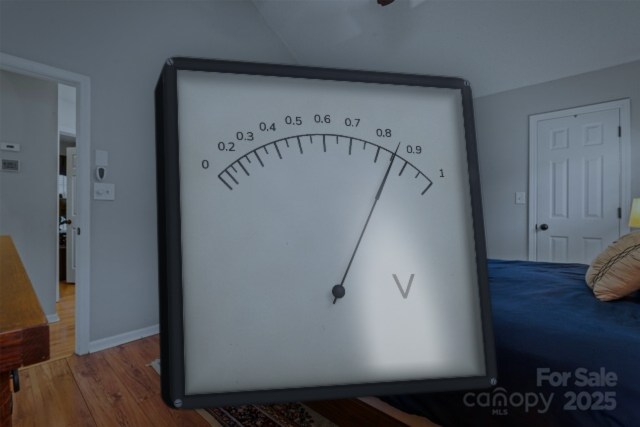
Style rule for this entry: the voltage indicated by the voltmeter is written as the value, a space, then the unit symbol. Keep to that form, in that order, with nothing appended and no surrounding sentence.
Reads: 0.85 V
